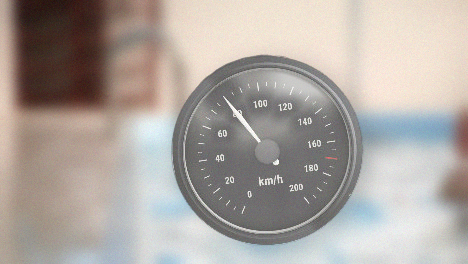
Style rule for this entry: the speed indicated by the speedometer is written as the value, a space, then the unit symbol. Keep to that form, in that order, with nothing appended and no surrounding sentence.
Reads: 80 km/h
